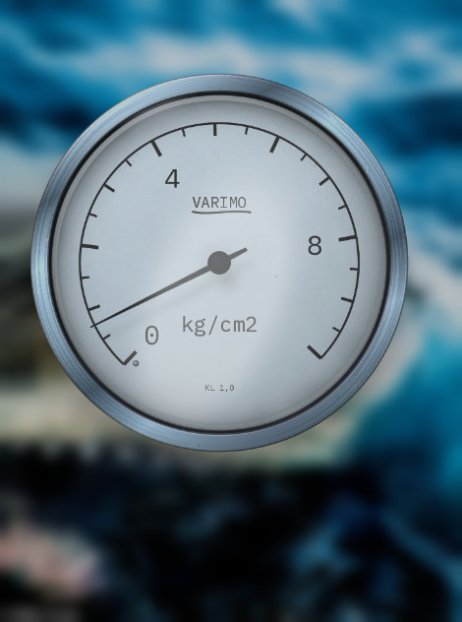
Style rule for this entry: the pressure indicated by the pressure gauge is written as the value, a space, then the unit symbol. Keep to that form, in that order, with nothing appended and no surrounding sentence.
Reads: 0.75 kg/cm²
